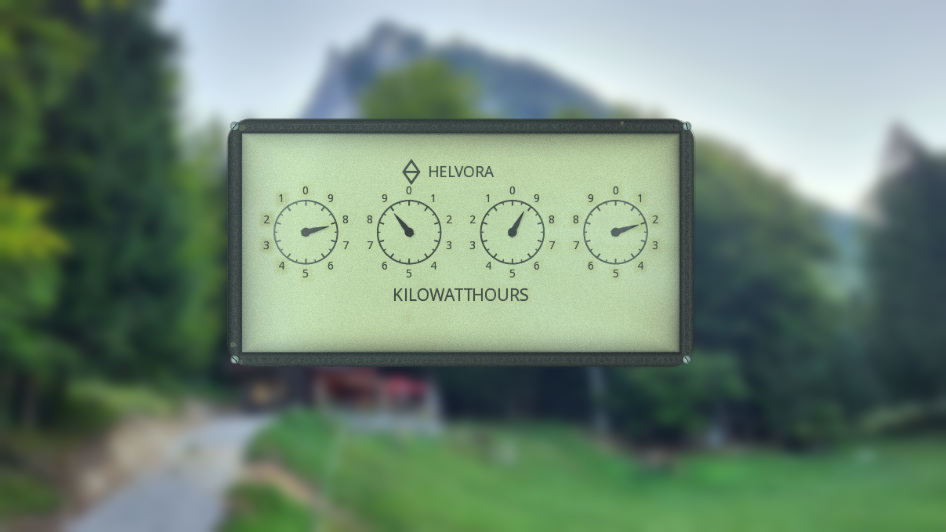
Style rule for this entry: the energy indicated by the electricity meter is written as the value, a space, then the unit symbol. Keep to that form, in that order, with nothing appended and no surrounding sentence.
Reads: 7892 kWh
